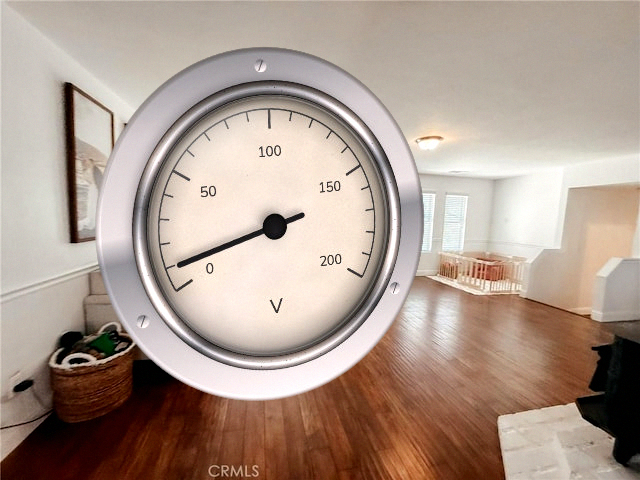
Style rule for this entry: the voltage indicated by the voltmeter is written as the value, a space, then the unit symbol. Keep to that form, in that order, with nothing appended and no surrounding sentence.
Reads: 10 V
